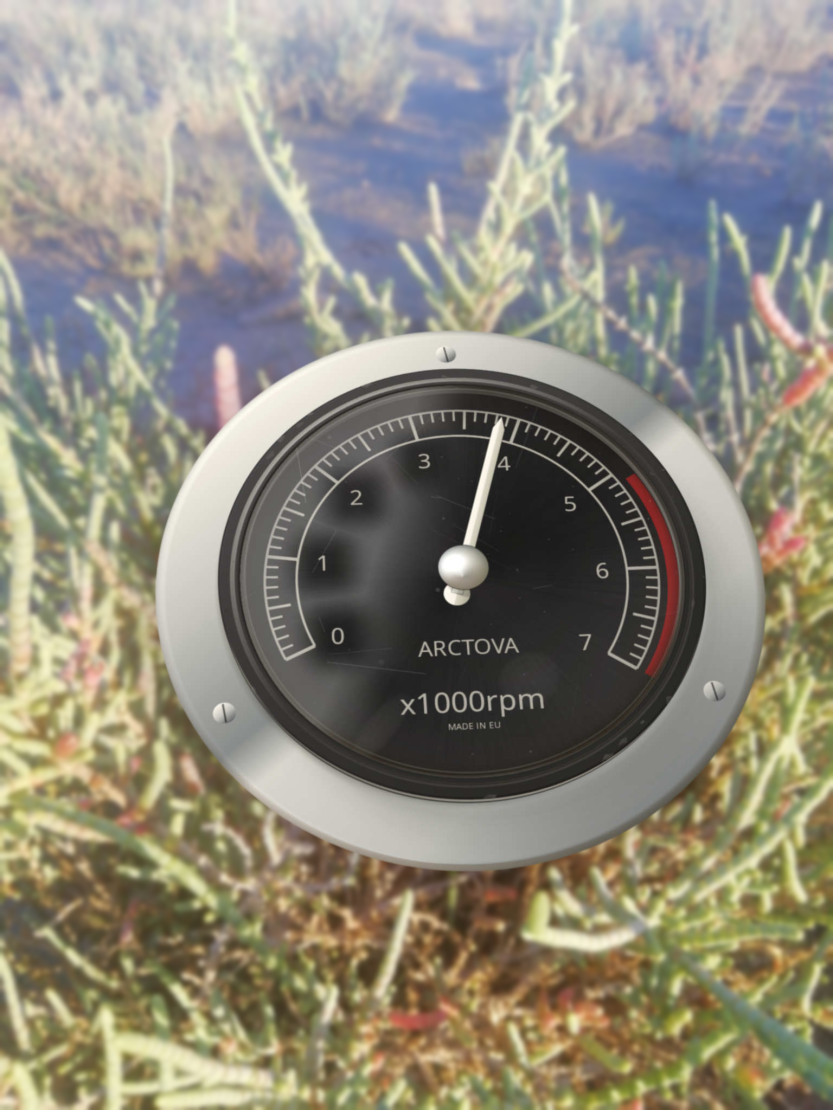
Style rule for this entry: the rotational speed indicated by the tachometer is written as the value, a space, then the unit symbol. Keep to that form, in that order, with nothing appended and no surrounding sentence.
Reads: 3850 rpm
